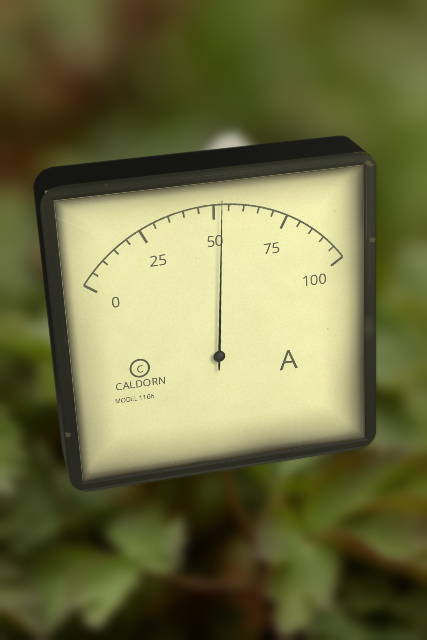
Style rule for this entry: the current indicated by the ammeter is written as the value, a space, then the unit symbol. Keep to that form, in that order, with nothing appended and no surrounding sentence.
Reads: 52.5 A
